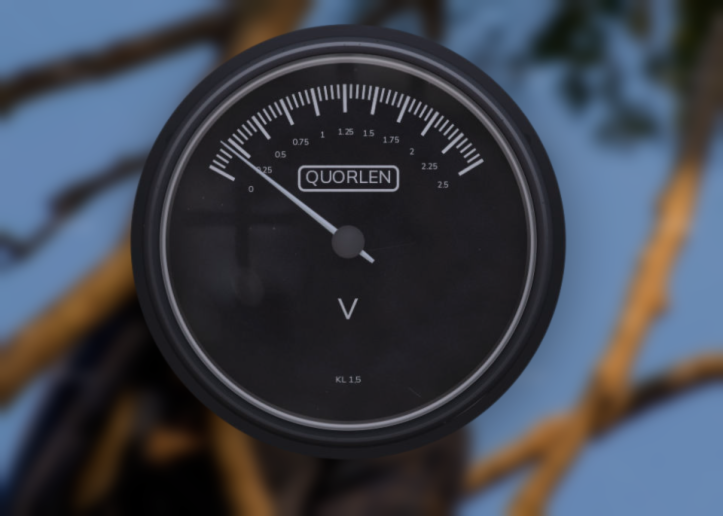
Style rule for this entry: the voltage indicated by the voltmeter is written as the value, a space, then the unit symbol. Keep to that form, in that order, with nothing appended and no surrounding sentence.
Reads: 0.2 V
